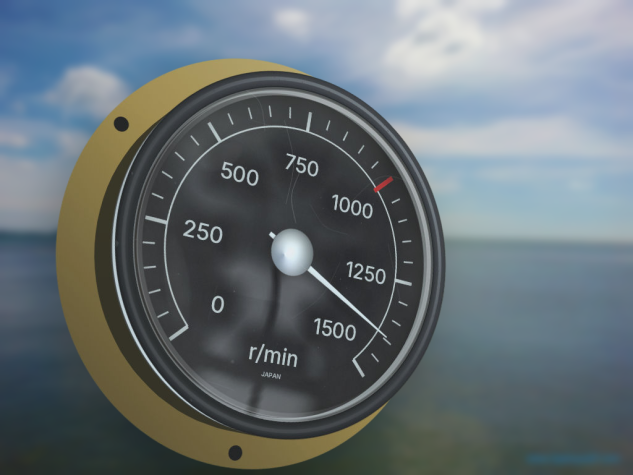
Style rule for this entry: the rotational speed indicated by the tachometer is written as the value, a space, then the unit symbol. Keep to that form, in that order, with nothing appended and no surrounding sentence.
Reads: 1400 rpm
